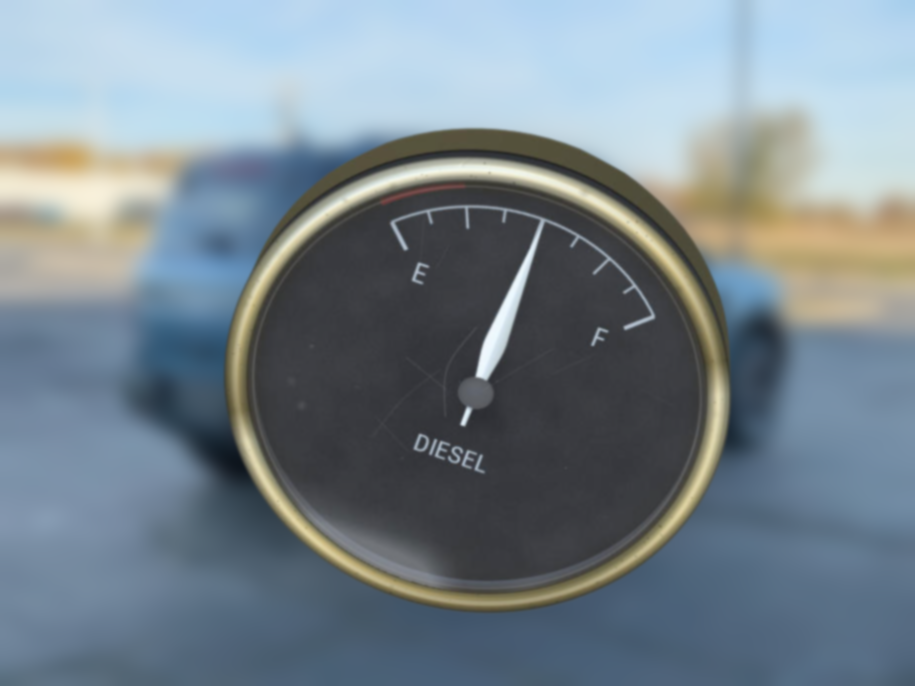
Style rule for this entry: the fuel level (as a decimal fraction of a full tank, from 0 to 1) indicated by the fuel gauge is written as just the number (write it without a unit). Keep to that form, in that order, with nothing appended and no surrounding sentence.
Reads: 0.5
